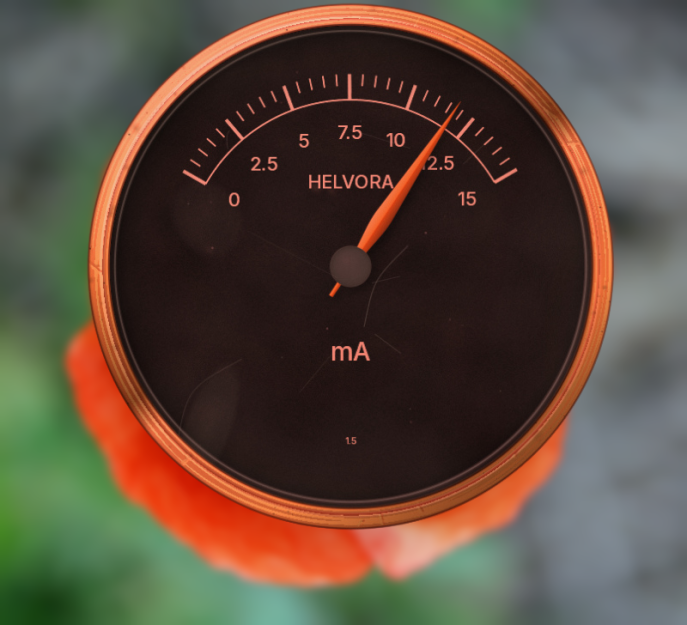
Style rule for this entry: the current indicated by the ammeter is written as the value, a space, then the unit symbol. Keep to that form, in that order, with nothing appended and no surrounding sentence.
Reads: 11.75 mA
